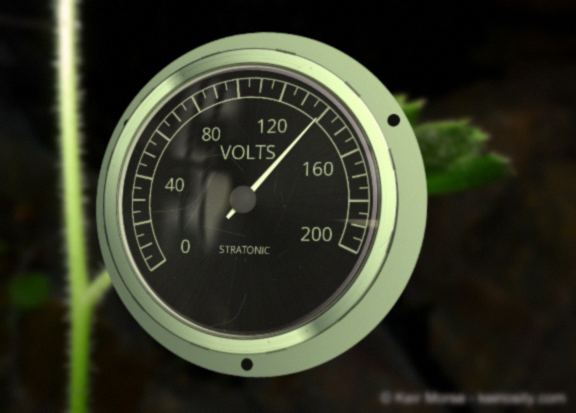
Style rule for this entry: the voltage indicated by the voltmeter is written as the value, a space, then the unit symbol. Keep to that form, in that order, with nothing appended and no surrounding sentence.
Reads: 140 V
